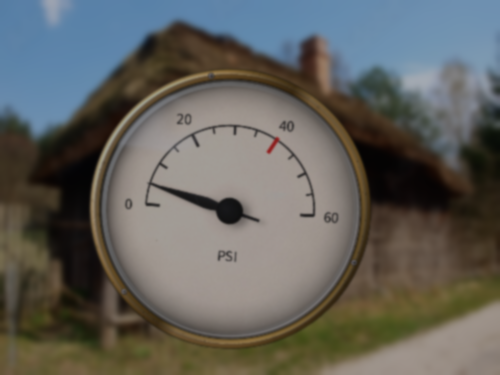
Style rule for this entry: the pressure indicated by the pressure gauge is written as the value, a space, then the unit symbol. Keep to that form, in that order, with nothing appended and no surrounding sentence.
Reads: 5 psi
